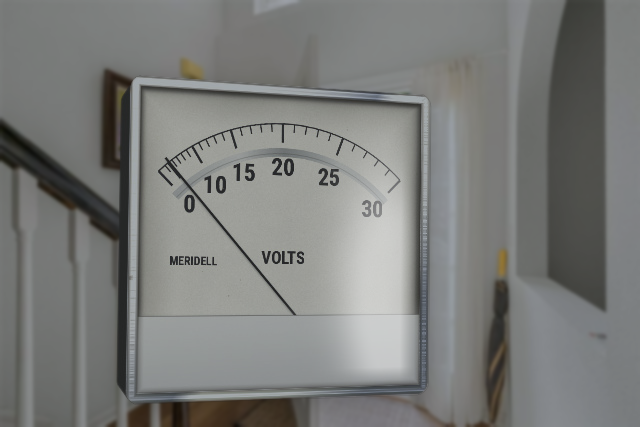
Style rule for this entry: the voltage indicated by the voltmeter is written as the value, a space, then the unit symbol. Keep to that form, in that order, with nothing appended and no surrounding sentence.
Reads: 5 V
